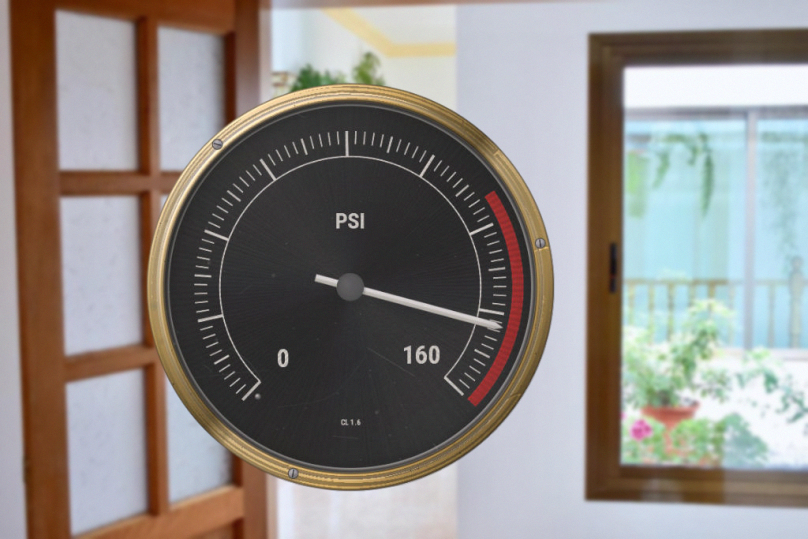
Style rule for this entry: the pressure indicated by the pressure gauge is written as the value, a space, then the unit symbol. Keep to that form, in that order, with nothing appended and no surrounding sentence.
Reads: 143 psi
